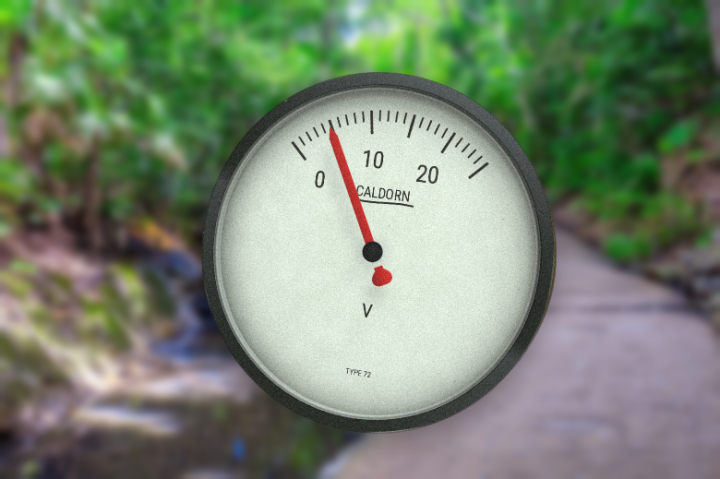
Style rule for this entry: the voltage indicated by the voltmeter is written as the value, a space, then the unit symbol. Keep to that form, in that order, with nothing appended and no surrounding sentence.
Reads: 5 V
